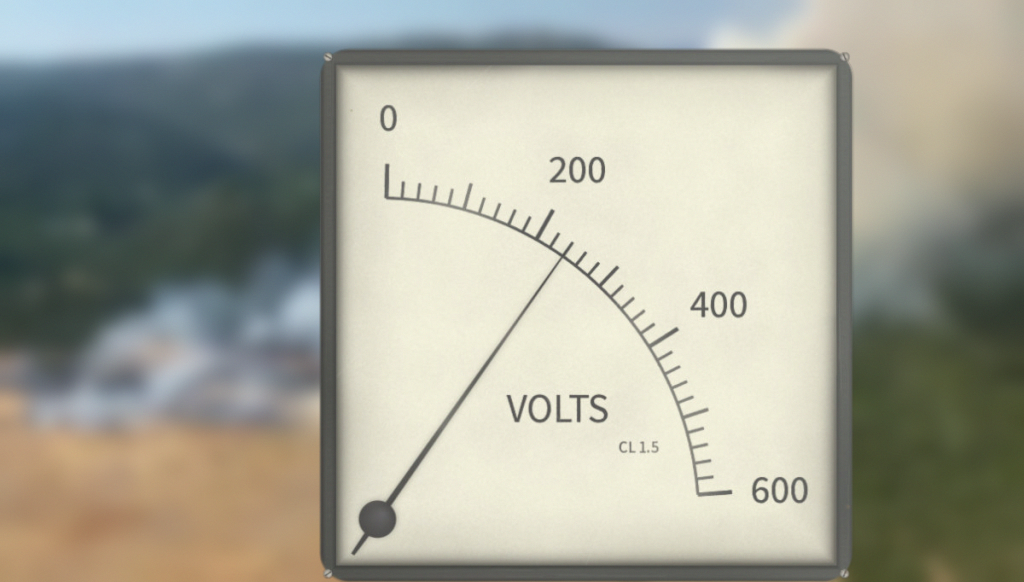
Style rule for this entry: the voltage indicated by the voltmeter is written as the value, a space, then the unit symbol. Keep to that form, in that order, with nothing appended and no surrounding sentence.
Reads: 240 V
